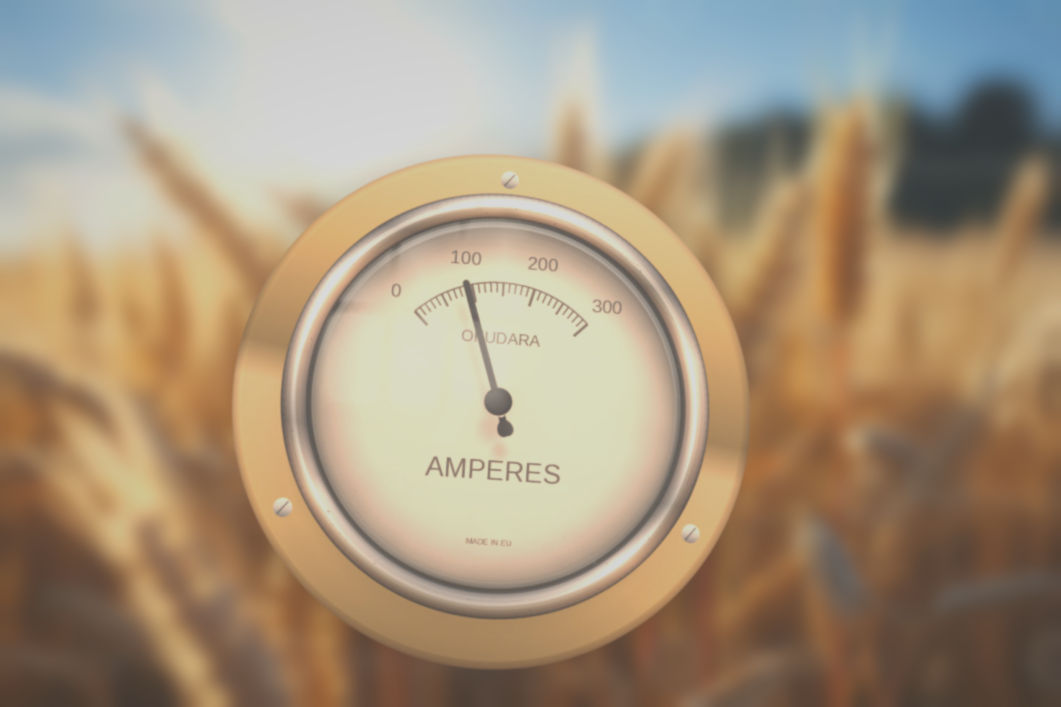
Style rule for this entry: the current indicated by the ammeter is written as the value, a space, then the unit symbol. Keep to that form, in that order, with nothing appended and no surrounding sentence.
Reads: 90 A
